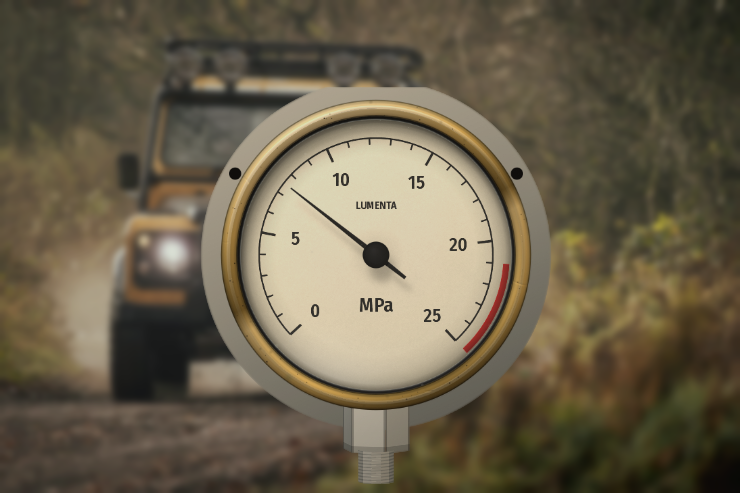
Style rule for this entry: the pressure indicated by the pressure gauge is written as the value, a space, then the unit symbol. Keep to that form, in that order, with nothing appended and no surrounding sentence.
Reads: 7.5 MPa
